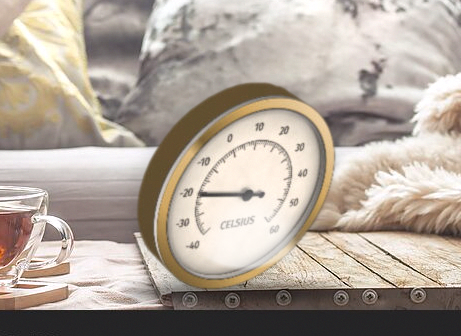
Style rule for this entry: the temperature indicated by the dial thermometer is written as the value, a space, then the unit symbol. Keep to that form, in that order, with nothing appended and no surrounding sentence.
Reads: -20 °C
